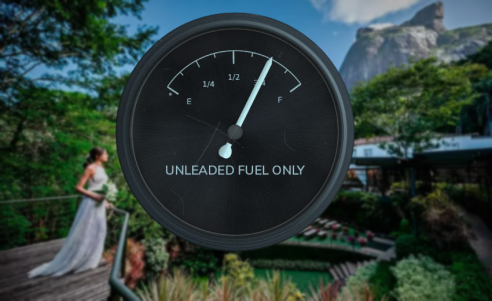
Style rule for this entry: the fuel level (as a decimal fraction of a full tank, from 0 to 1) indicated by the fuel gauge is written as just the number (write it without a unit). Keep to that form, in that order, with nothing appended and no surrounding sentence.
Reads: 0.75
